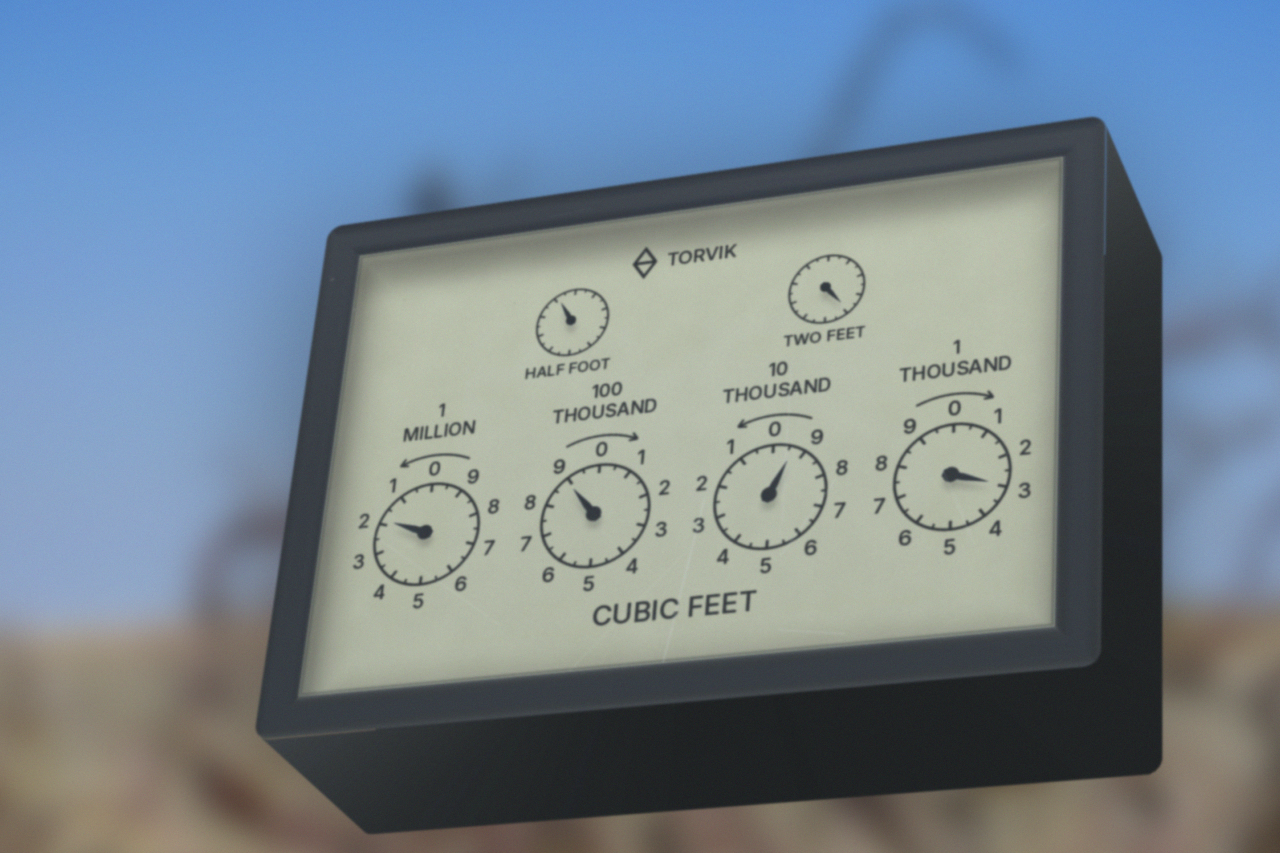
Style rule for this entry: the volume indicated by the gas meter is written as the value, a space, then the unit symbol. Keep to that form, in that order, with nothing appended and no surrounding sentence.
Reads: 189300 ft³
